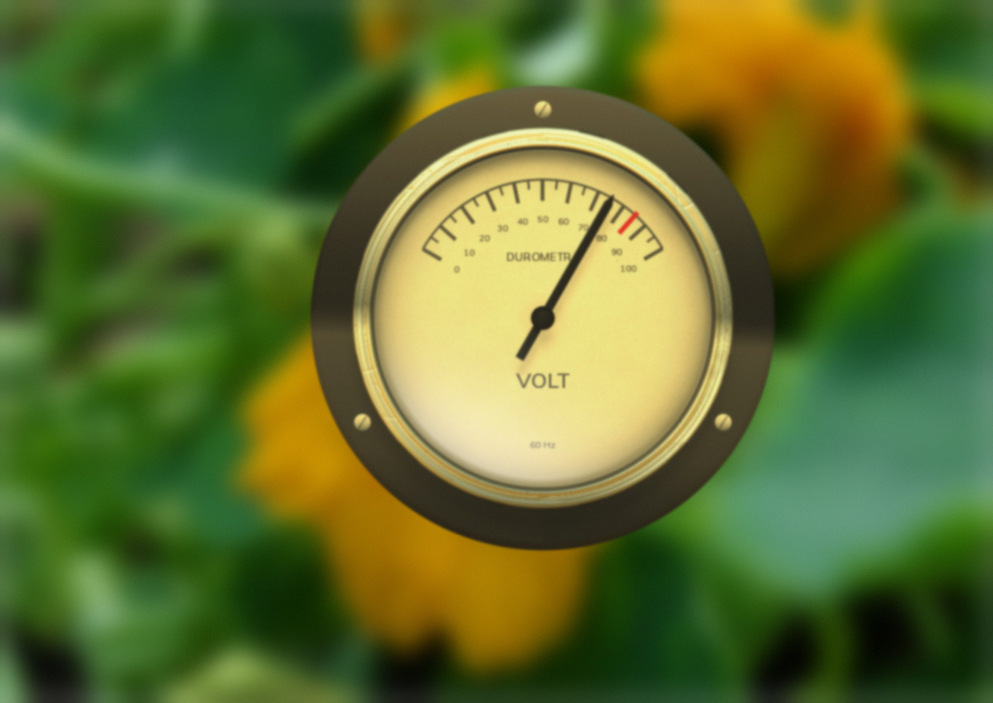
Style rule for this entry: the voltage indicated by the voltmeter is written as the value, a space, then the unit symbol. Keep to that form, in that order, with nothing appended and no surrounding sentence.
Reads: 75 V
